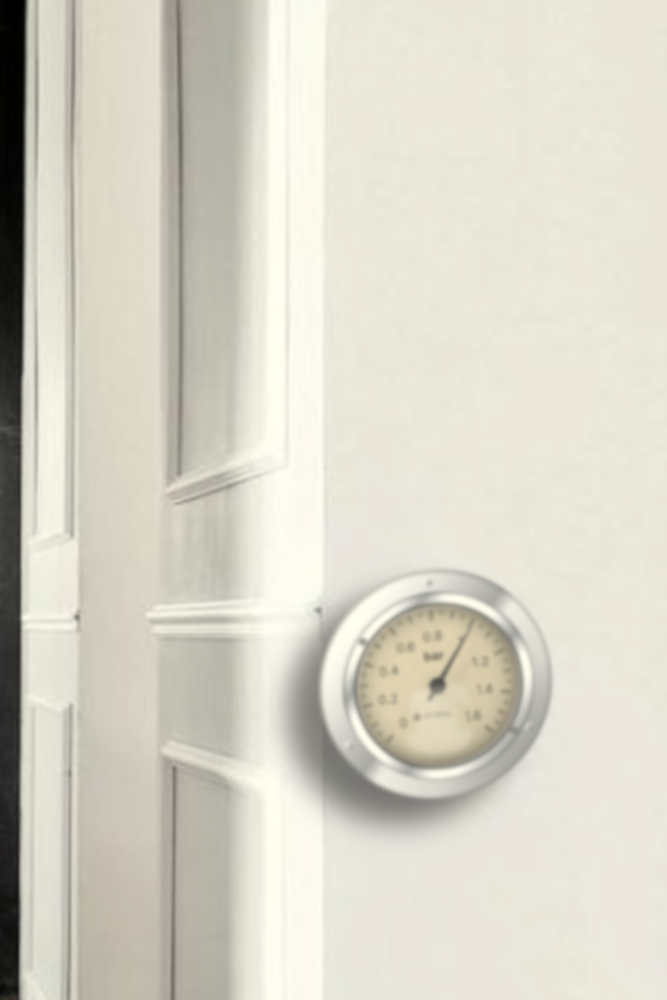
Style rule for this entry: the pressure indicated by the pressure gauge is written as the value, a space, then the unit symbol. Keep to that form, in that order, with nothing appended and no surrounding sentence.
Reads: 1 bar
